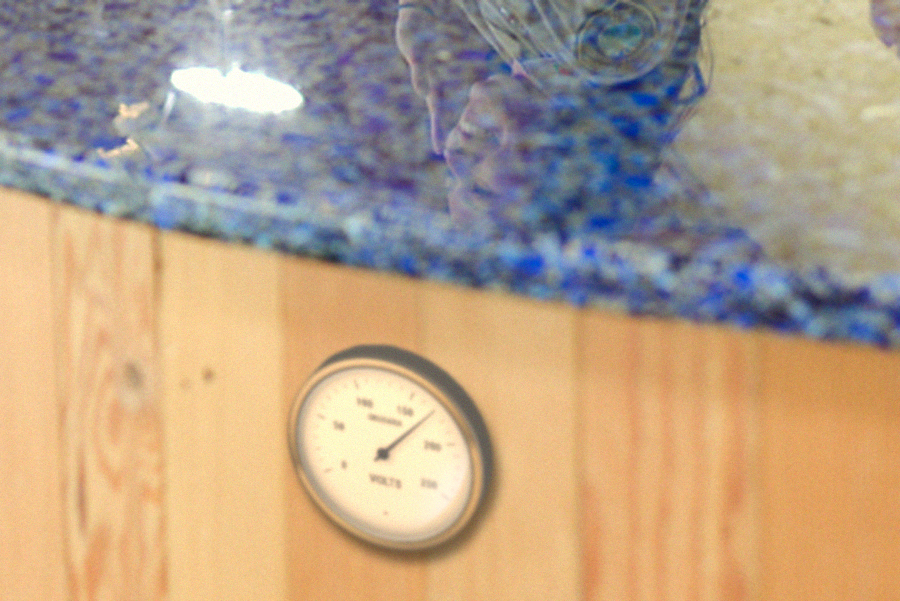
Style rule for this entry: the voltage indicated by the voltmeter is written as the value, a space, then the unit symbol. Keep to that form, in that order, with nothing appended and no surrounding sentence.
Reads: 170 V
